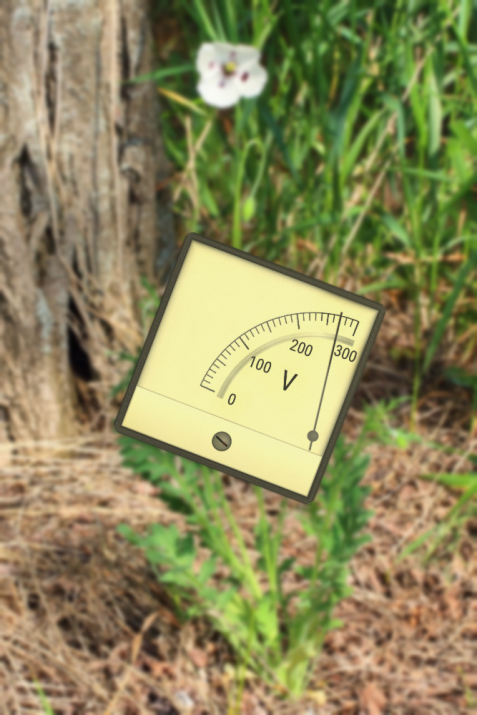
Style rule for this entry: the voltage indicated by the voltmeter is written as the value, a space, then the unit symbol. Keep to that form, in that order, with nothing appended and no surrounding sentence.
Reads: 270 V
